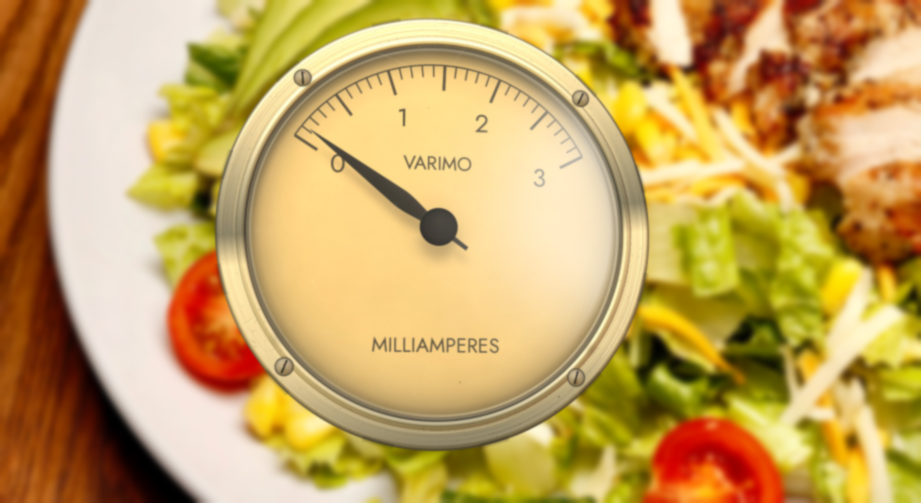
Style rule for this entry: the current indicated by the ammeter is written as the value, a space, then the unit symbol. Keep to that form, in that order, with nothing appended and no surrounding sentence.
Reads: 0.1 mA
